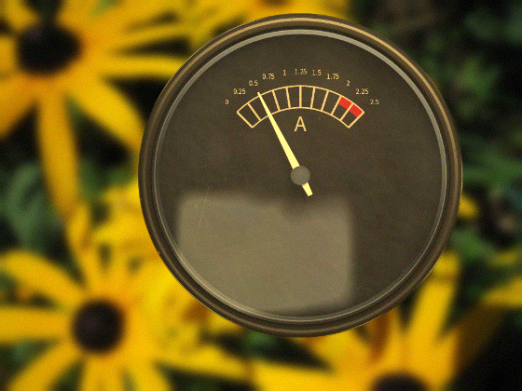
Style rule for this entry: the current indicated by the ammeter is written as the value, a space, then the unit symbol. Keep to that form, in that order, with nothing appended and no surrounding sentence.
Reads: 0.5 A
